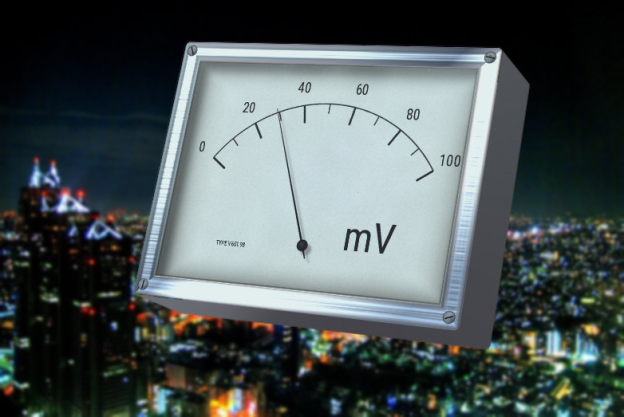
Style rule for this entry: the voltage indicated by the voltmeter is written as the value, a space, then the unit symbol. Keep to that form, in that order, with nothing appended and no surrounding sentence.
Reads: 30 mV
